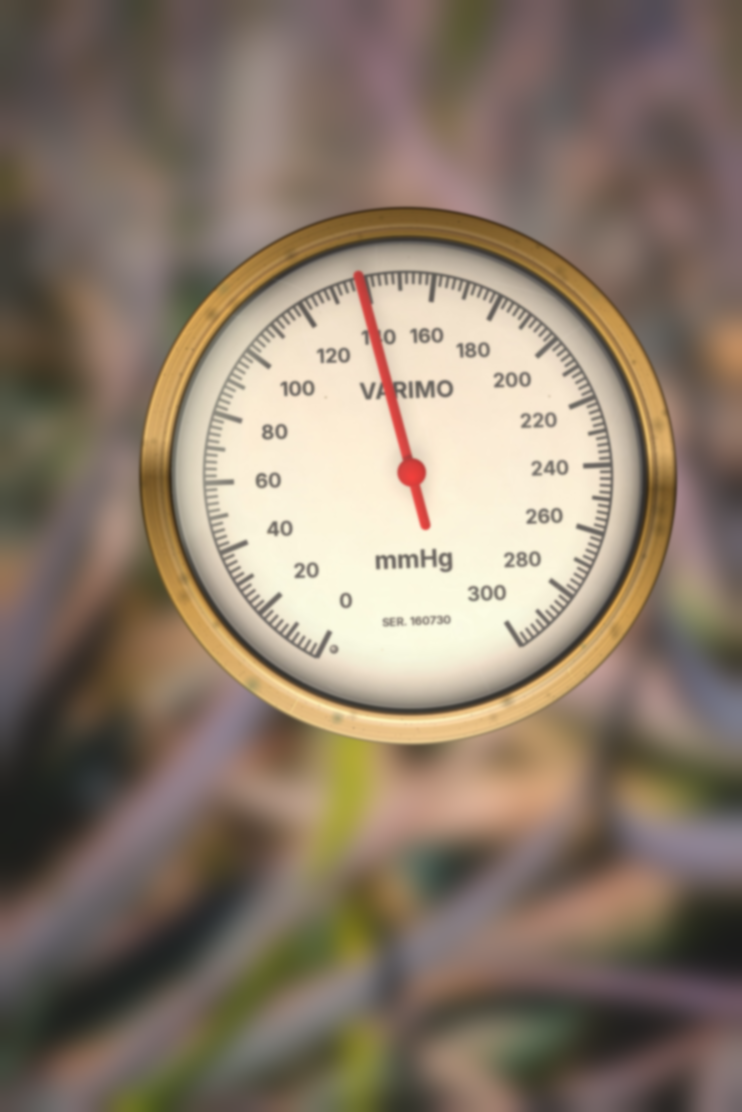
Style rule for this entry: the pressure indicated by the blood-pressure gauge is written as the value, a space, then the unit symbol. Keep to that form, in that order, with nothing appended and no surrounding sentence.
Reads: 138 mmHg
